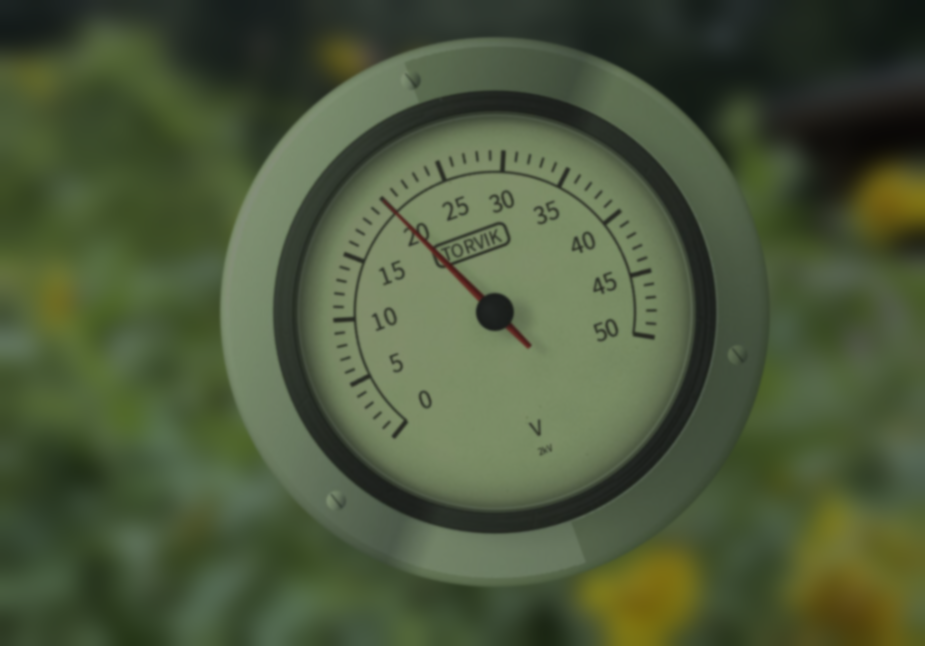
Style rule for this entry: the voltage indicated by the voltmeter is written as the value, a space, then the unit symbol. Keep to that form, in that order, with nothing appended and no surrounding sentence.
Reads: 20 V
